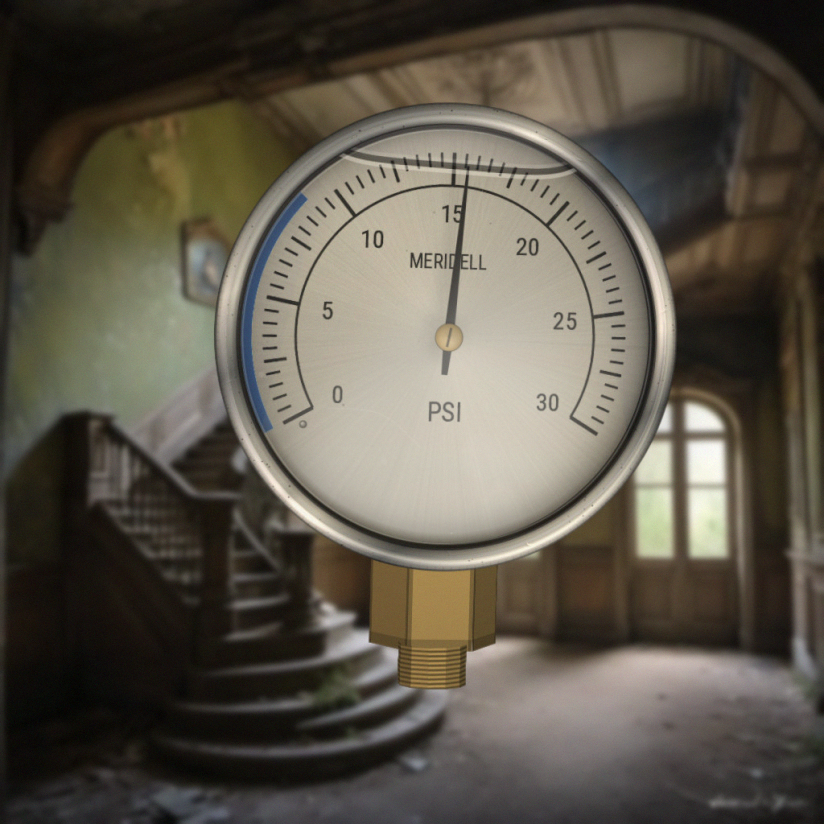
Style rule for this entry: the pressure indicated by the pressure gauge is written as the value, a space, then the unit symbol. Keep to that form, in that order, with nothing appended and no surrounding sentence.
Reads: 15.5 psi
